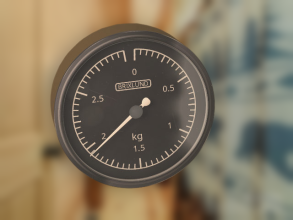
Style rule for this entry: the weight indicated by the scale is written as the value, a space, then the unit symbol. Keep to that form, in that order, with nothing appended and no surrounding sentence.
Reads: 1.95 kg
